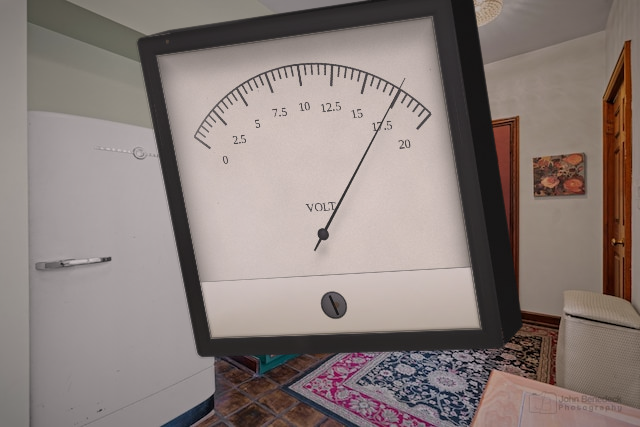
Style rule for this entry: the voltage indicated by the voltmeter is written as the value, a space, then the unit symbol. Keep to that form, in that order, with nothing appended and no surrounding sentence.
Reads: 17.5 V
